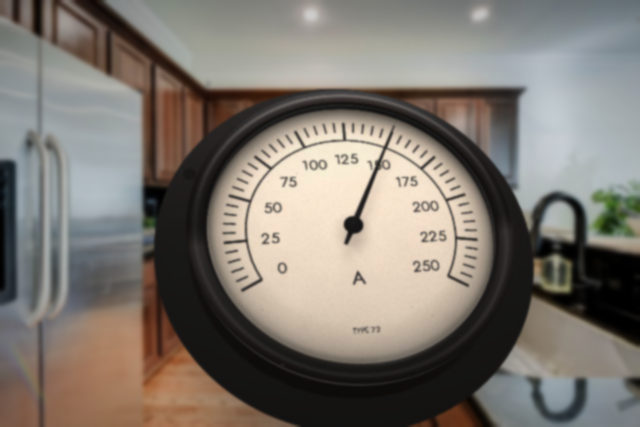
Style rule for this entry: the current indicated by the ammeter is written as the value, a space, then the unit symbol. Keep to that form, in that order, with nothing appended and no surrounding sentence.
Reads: 150 A
